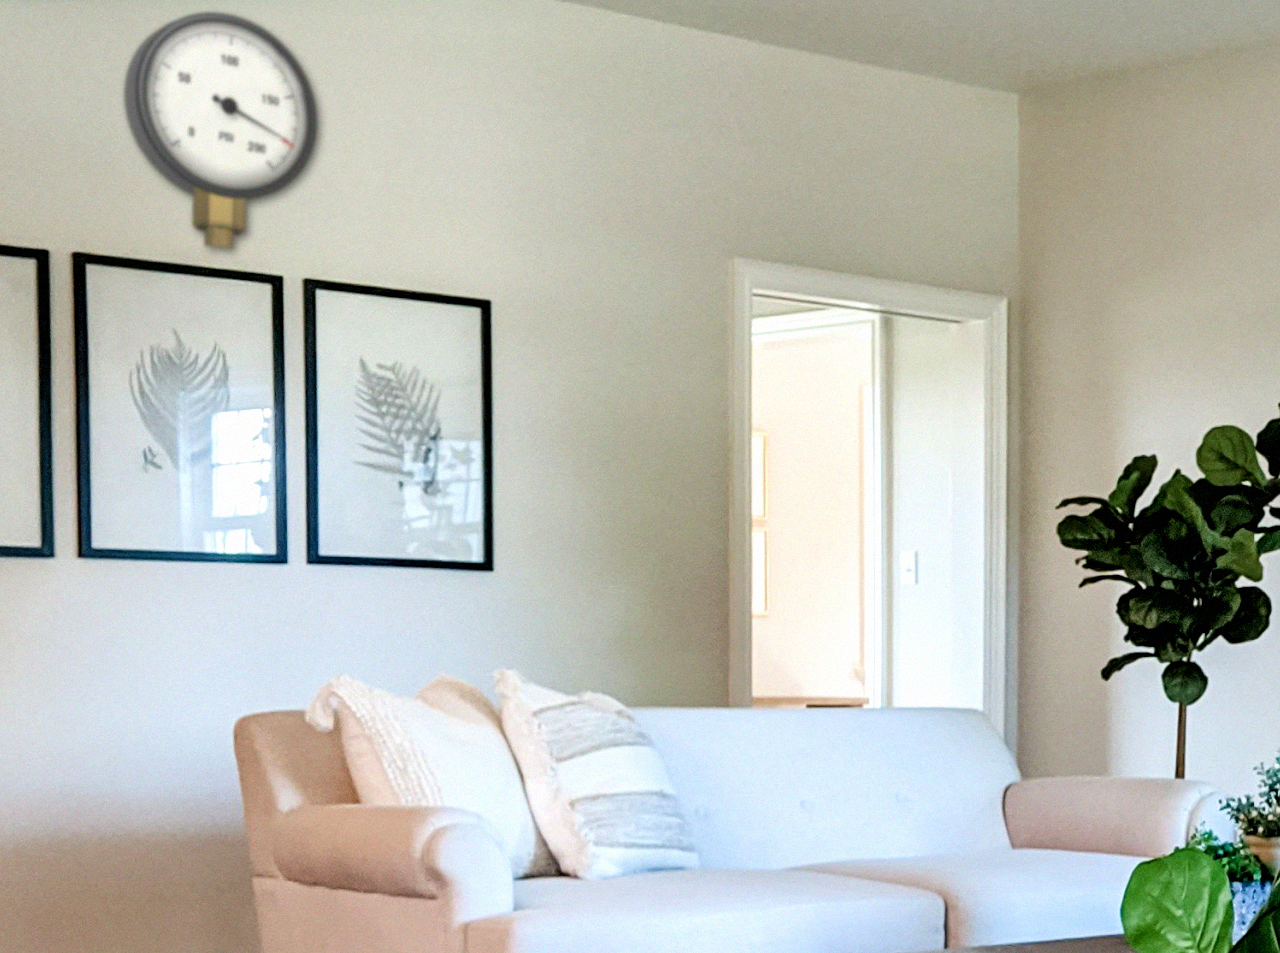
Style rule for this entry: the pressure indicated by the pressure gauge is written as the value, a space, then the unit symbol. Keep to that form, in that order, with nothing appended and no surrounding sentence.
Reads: 180 psi
